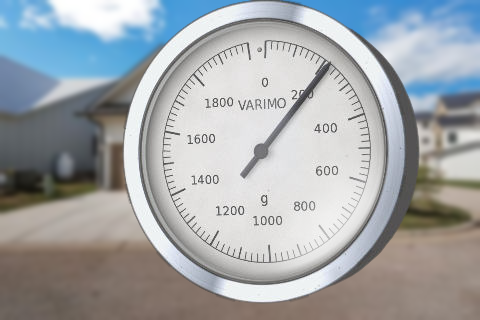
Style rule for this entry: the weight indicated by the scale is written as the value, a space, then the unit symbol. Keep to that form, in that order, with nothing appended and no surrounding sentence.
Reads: 220 g
